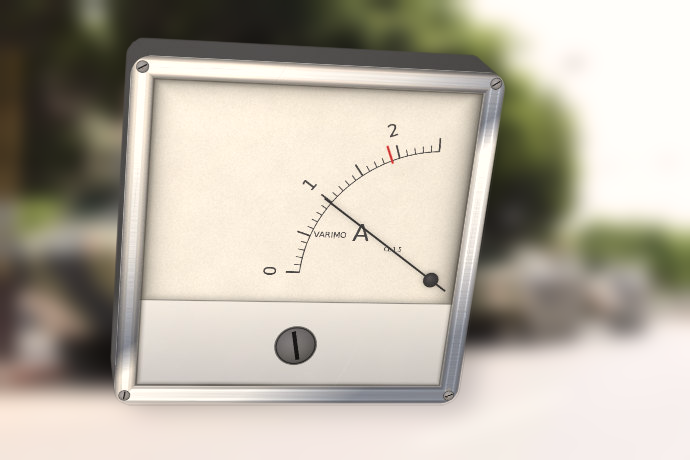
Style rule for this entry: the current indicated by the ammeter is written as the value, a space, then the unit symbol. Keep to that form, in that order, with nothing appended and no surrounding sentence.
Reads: 1 A
